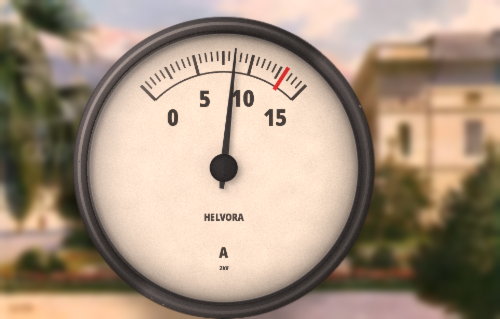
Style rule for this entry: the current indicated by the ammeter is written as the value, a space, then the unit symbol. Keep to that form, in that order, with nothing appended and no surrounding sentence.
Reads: 8.5 A
